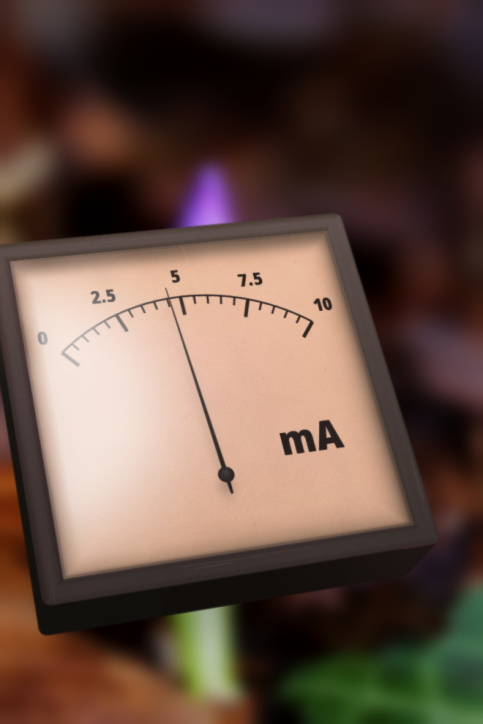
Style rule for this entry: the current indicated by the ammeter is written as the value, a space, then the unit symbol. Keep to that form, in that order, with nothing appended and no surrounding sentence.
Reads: 4.5 mA
